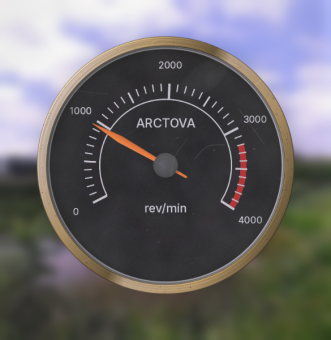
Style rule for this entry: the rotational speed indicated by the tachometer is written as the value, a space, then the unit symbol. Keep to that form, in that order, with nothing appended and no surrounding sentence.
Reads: 950 rpm
